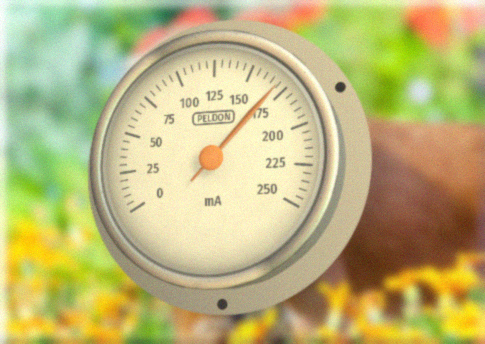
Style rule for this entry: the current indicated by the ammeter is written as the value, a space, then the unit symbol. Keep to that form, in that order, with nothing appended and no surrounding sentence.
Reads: 170 mA
